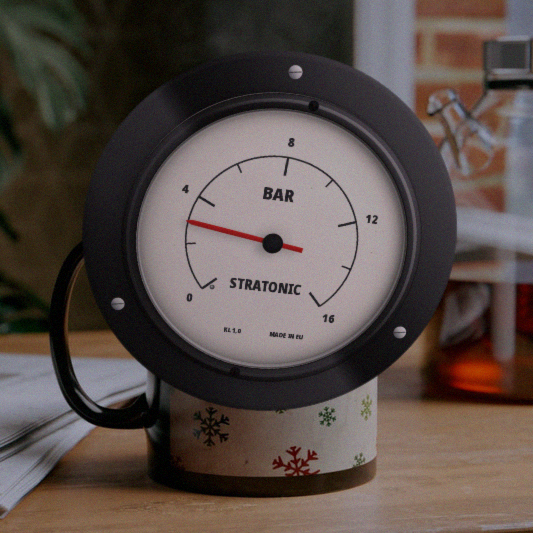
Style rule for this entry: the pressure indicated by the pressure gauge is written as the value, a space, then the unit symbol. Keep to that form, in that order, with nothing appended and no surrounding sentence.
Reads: 3 bar
